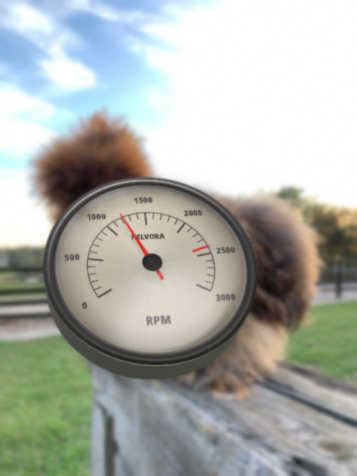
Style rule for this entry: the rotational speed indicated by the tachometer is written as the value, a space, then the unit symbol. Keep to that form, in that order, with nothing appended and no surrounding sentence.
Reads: 1200 rpm
